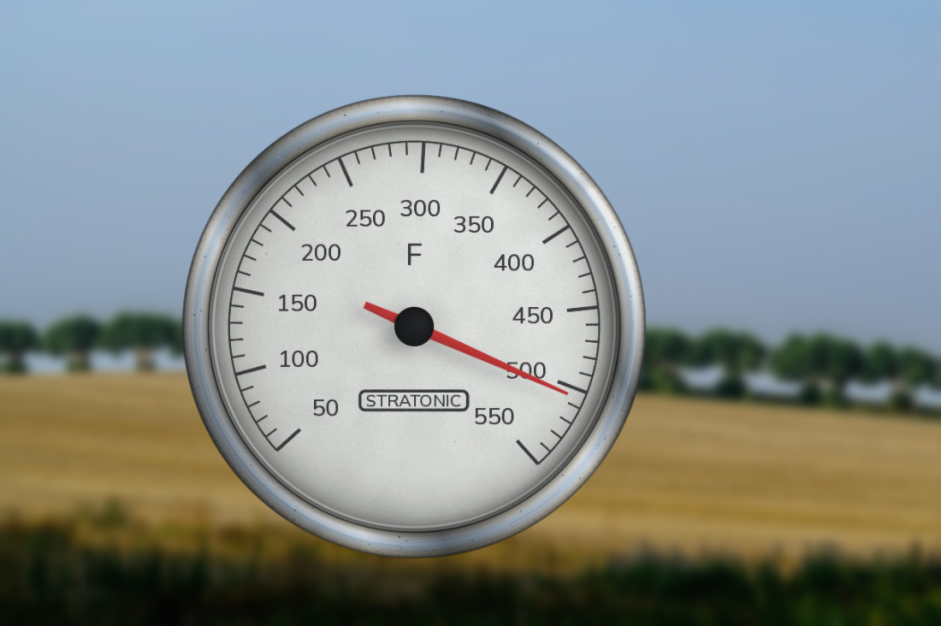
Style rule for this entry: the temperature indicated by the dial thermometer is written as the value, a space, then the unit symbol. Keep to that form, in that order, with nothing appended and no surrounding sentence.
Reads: 505 °F
